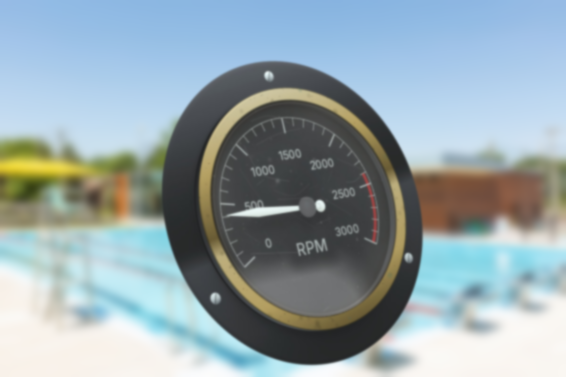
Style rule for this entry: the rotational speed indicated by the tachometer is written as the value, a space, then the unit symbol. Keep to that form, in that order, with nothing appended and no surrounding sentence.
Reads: 400 rpm
